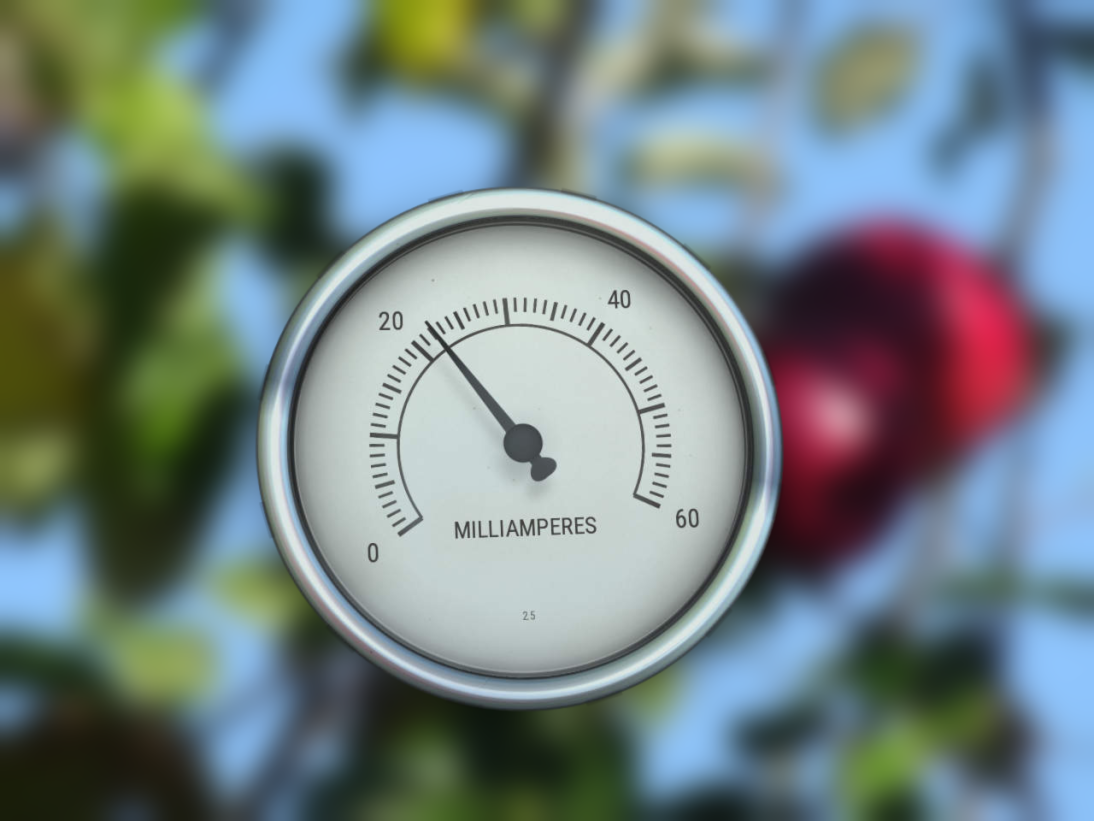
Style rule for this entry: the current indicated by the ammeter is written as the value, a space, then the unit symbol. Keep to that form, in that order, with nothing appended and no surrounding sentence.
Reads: 22 mA
